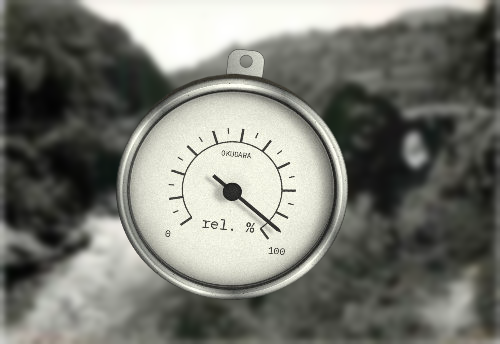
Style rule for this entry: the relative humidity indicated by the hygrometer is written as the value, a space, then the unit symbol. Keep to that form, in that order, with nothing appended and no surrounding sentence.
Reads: 95 %
